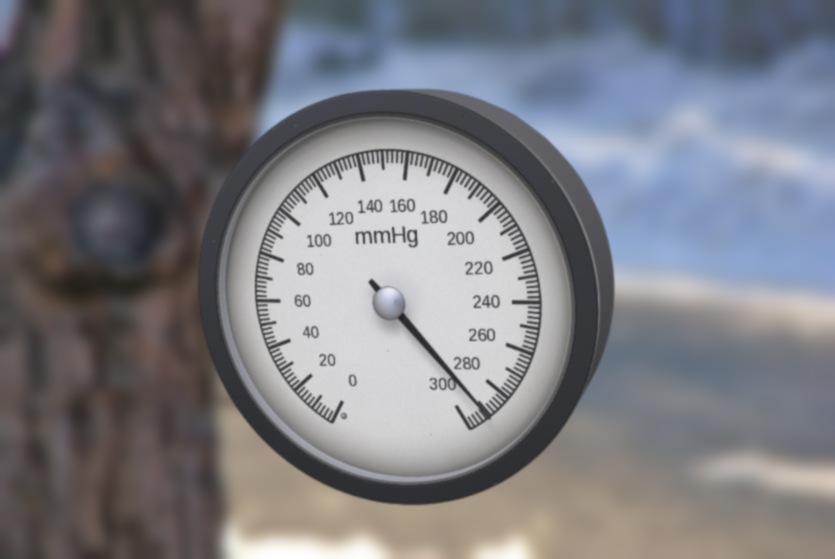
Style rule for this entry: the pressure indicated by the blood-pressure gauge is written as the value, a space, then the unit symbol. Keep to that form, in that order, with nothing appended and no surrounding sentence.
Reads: 290 mmHg
